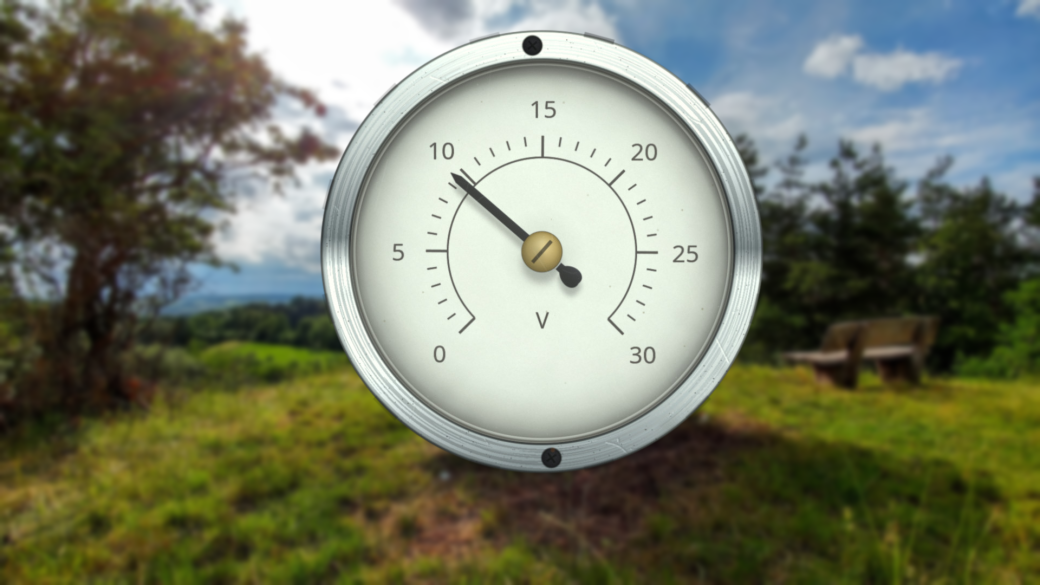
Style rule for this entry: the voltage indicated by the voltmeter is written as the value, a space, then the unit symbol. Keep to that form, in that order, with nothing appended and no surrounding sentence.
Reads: 9.5 V
